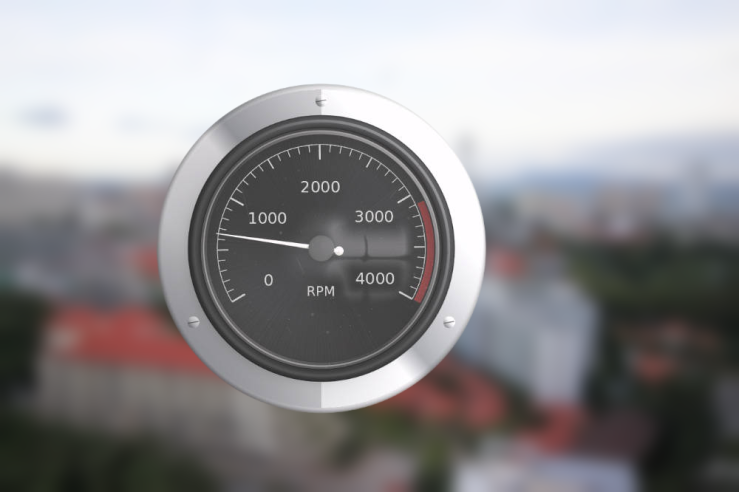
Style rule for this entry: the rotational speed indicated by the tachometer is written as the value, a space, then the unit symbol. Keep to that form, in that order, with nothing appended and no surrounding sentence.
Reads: 650 rpm
